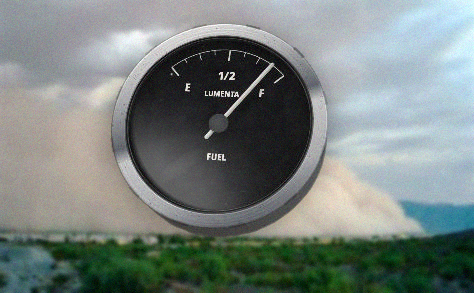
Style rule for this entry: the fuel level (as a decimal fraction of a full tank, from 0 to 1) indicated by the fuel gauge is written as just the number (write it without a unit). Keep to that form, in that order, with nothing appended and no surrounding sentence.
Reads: 0.875
